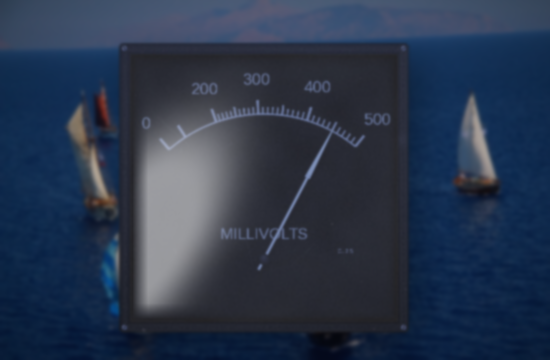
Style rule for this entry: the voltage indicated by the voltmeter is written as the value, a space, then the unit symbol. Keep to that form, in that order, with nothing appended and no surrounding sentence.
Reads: 450 mV
